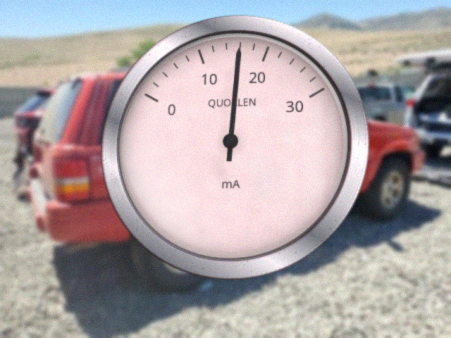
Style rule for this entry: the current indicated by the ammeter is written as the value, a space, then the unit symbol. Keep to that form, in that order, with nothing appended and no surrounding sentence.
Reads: 16 mA
